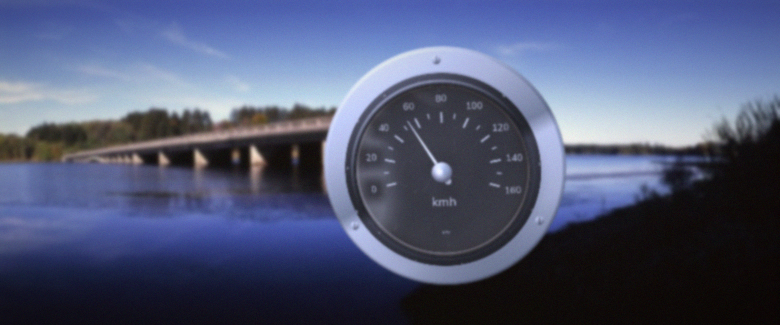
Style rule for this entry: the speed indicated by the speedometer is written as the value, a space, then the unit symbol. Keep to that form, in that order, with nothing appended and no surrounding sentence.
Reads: 55 km/h
